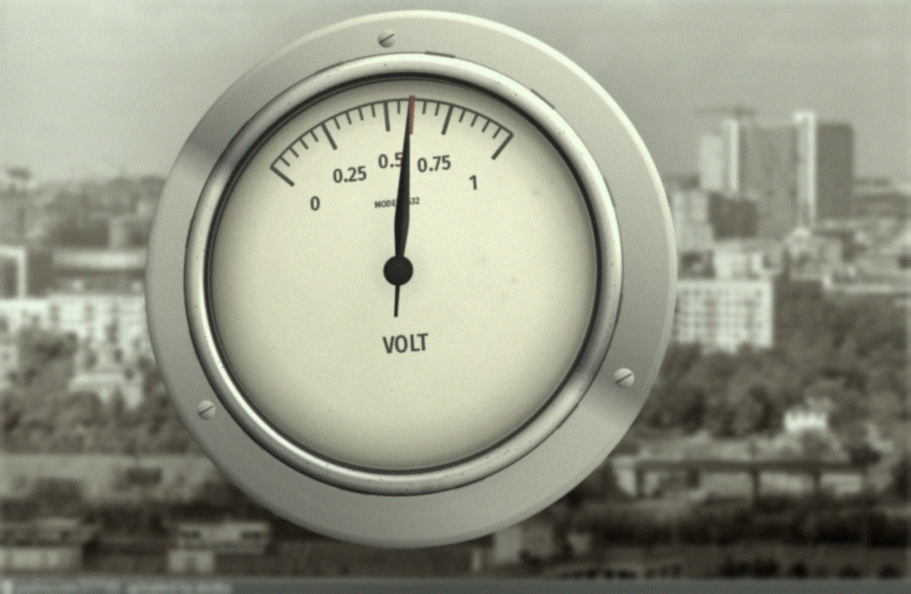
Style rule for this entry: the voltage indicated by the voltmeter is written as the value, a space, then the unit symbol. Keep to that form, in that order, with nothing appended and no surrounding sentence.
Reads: 0.6 V
